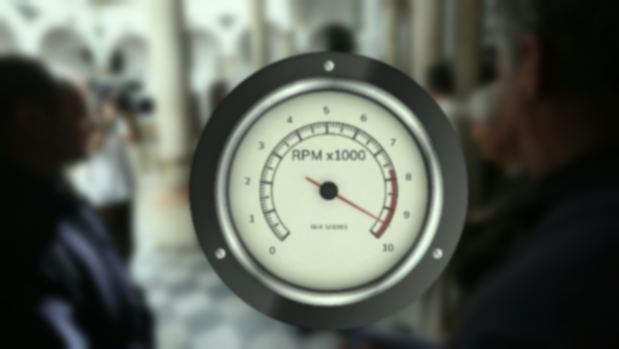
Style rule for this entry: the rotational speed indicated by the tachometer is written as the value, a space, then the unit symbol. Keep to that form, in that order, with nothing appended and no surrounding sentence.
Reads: 9500 rpm
